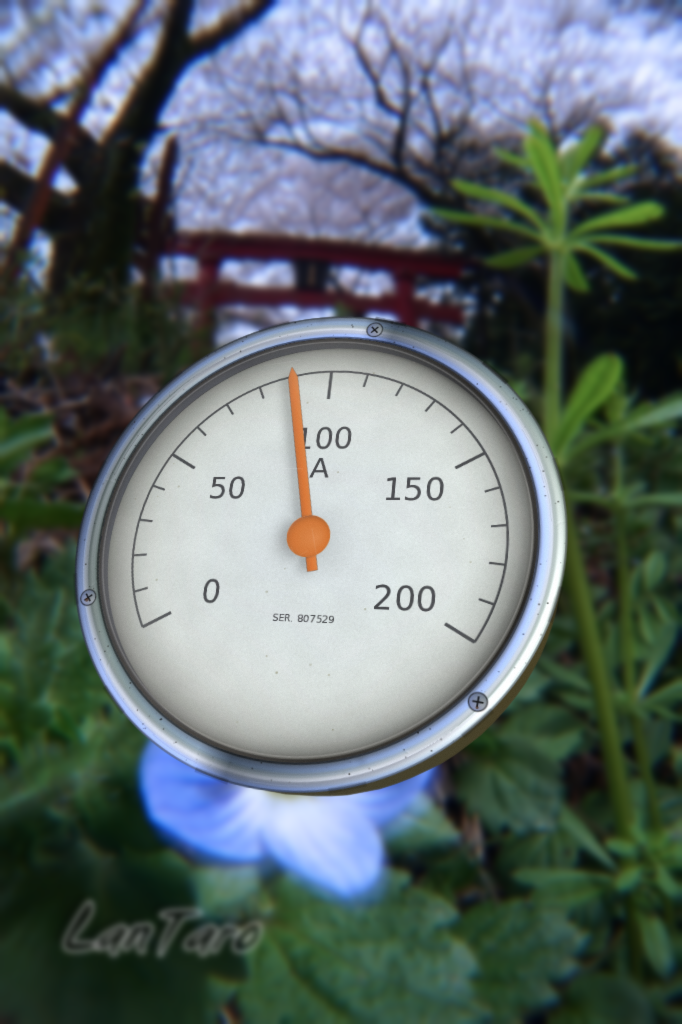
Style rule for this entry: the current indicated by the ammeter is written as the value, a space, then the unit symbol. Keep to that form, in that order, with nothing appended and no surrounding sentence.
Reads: 90 A
